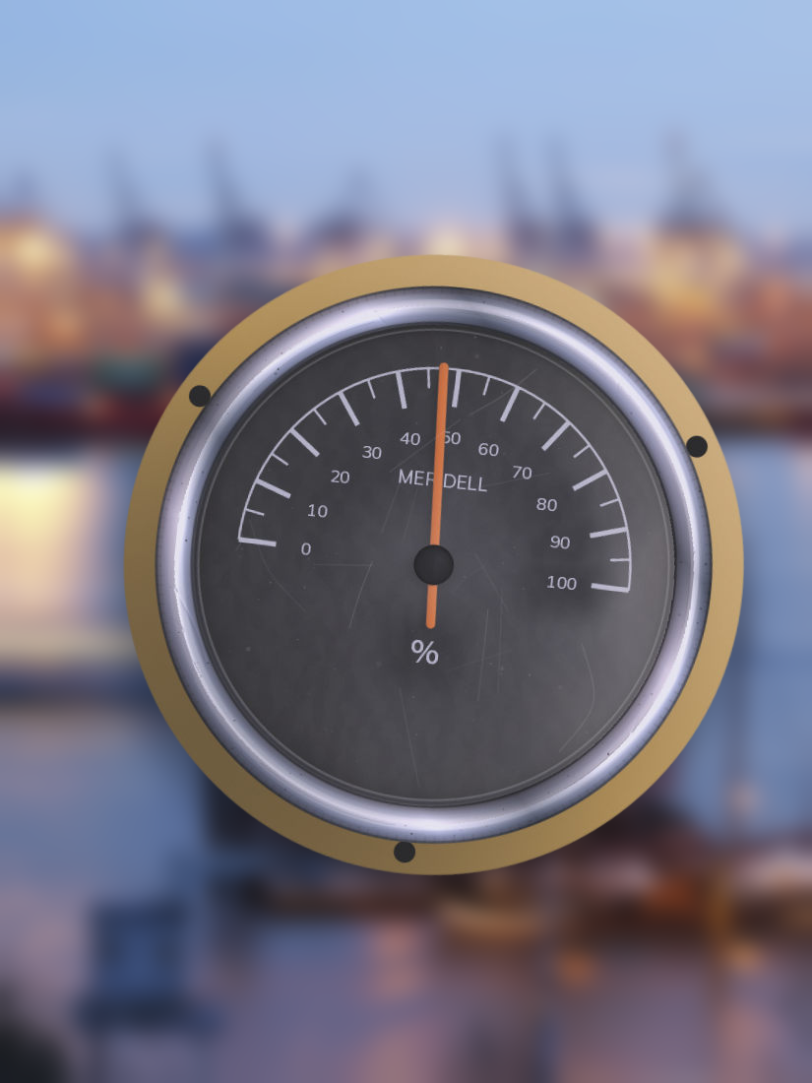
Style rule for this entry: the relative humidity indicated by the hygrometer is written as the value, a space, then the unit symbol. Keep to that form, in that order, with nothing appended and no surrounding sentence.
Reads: 47.5 %
